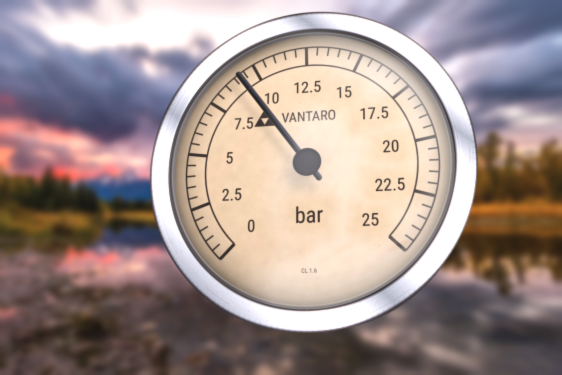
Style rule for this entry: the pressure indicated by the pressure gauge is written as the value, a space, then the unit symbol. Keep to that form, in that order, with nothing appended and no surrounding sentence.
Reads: 9.25 bar
